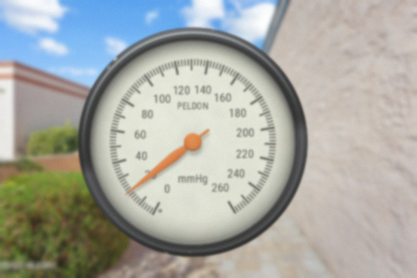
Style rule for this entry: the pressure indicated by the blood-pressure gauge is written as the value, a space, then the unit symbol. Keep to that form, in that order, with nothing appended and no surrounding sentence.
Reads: 20 mmHg
